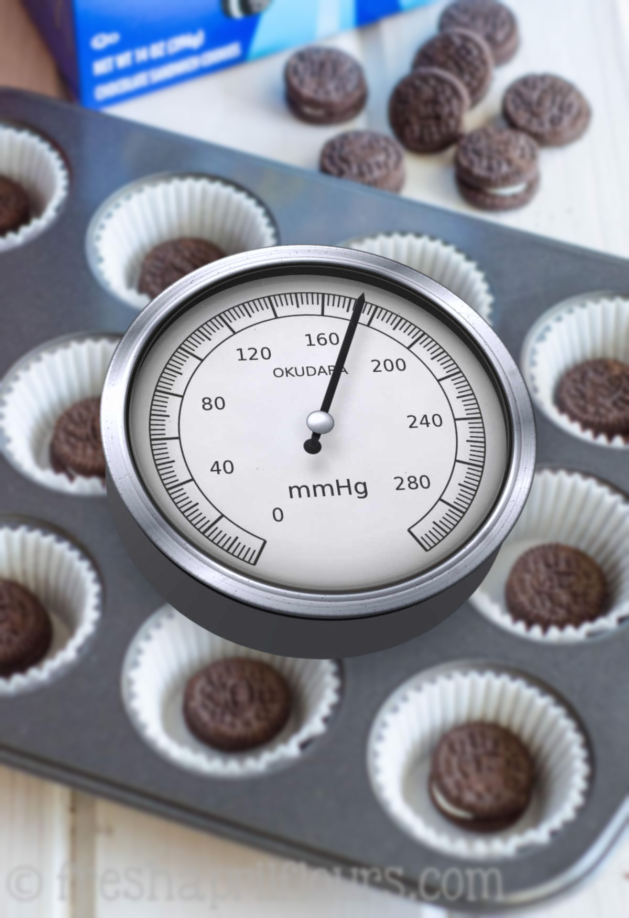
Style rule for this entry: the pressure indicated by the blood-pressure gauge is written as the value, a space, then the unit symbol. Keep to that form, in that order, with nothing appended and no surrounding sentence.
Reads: 174 mmHg
